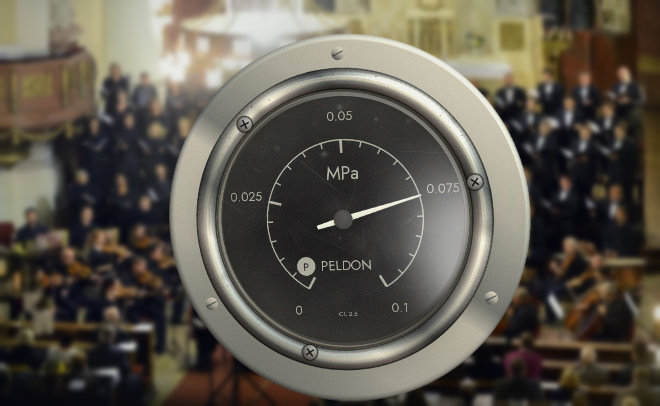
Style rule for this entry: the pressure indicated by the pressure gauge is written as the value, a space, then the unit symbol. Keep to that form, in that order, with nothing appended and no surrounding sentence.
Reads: 0.075 MPa
